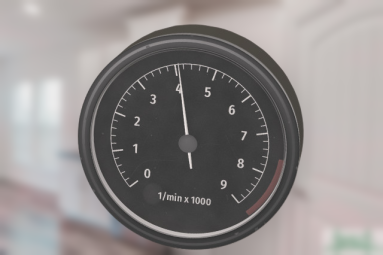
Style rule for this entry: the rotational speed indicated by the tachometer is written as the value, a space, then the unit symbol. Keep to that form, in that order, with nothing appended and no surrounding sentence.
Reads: 4100 rpm
